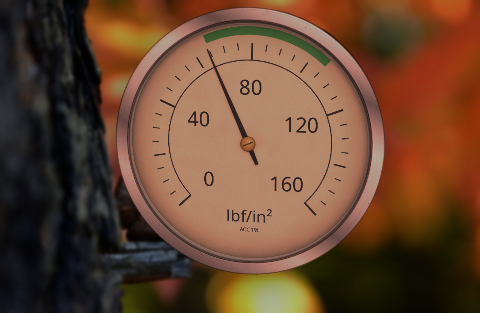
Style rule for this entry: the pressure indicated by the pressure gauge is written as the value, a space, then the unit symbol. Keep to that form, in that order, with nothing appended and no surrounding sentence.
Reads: 65 psi
